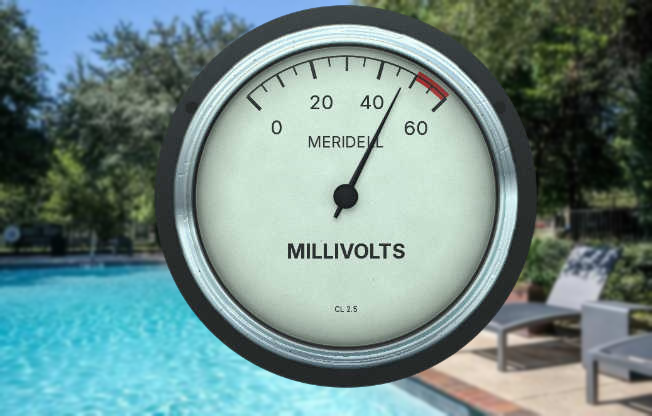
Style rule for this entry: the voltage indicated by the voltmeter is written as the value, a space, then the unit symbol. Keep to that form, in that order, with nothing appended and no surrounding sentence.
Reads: 47.5 mV
